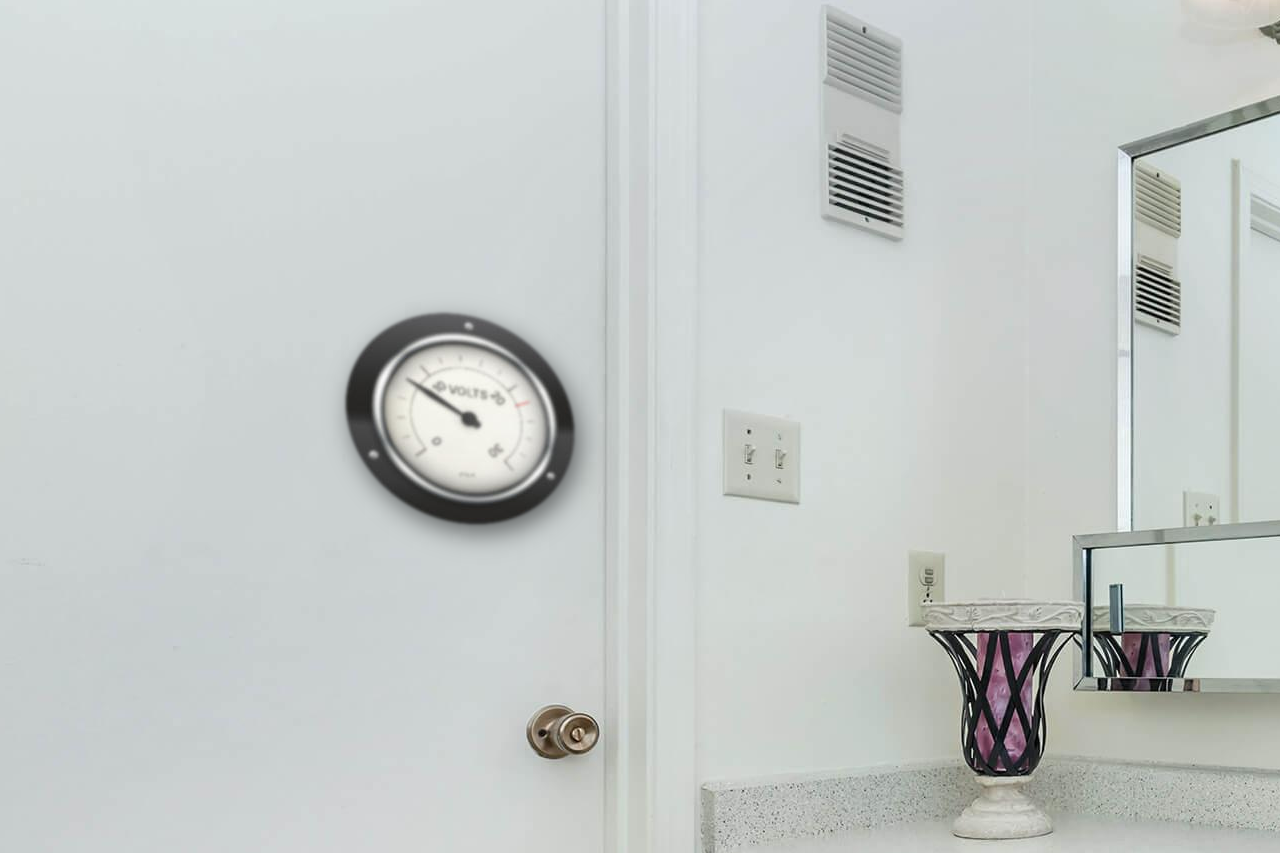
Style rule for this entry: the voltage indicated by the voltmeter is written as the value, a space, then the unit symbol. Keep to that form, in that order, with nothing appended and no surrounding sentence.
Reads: 8 V
